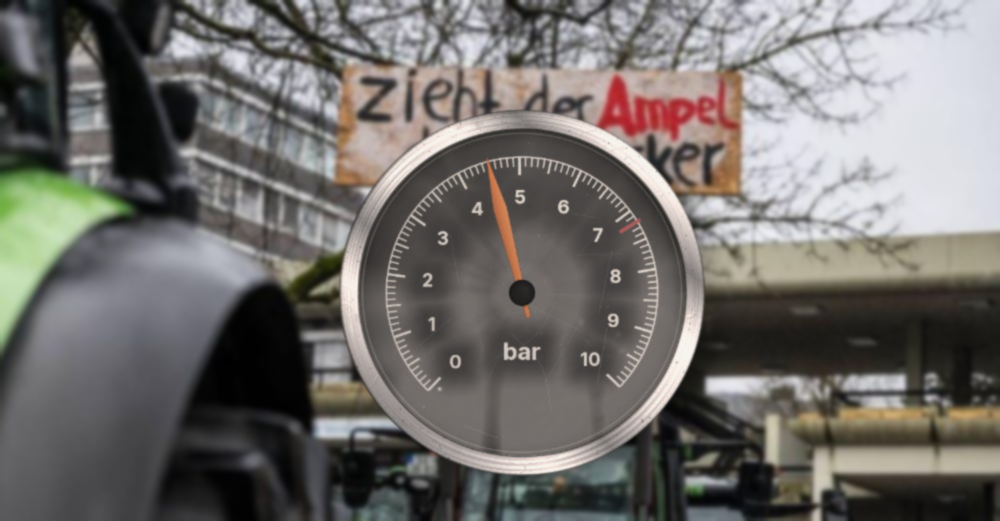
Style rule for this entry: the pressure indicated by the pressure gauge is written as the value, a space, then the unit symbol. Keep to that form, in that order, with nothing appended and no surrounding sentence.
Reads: 4.5 bar
